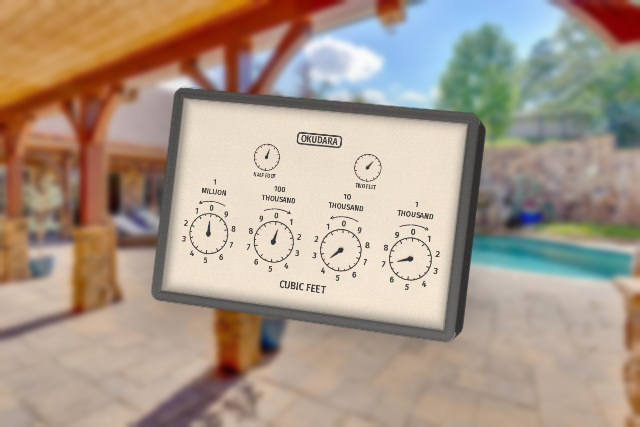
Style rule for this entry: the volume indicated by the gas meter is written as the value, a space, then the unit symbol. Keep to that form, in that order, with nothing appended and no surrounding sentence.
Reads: 3700 ft³
